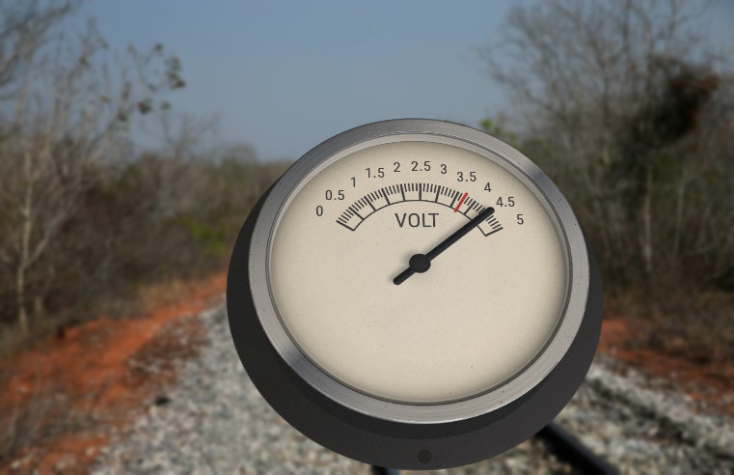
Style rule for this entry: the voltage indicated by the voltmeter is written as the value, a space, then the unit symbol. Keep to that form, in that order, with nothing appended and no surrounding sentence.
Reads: 4.5 V
